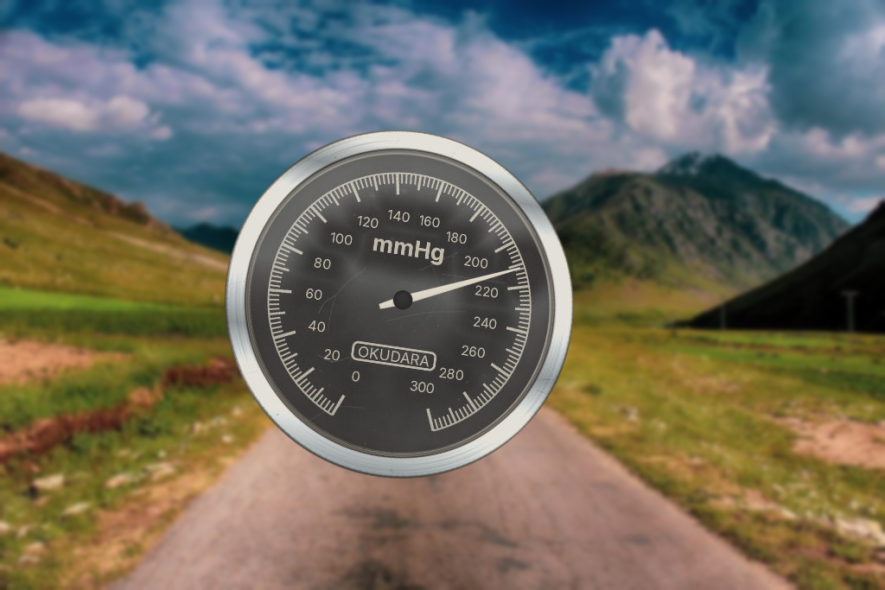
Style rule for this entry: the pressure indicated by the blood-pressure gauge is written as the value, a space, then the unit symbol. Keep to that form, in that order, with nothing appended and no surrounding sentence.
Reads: 212 mmHg
